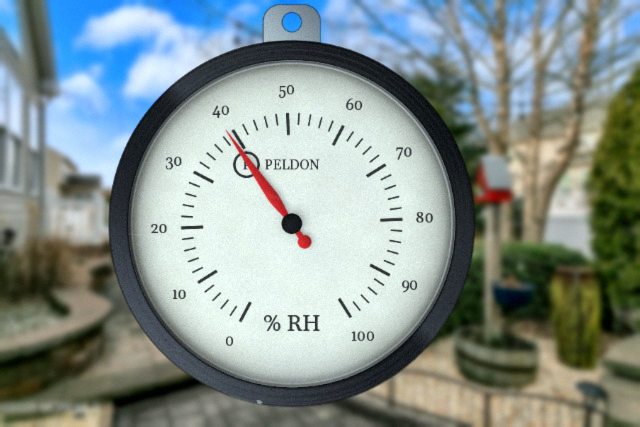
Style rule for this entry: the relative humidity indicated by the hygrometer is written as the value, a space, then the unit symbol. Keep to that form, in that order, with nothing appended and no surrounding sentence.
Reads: 39 %
